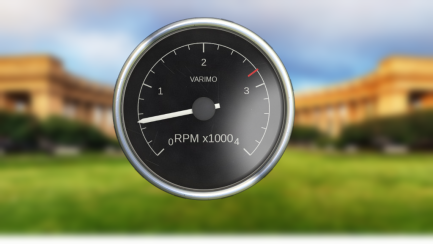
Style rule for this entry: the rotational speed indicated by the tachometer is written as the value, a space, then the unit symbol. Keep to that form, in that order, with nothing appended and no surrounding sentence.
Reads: 500 rpm
